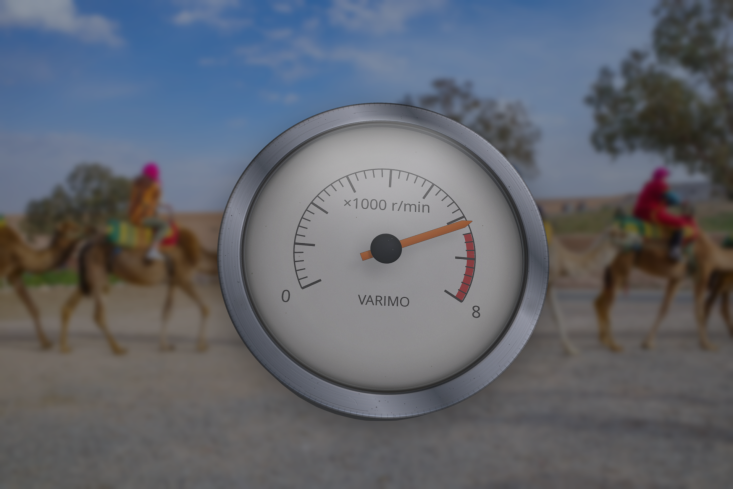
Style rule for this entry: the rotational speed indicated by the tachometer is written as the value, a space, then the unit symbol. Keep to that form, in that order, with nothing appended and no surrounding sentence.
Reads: 6200 rpm
